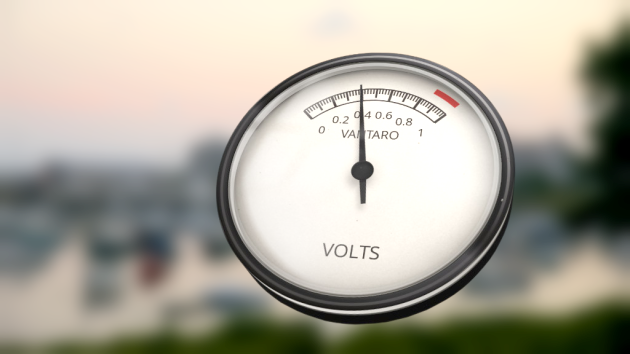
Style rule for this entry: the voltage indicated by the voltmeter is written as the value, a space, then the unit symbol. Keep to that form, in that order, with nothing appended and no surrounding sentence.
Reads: 0.4 V
